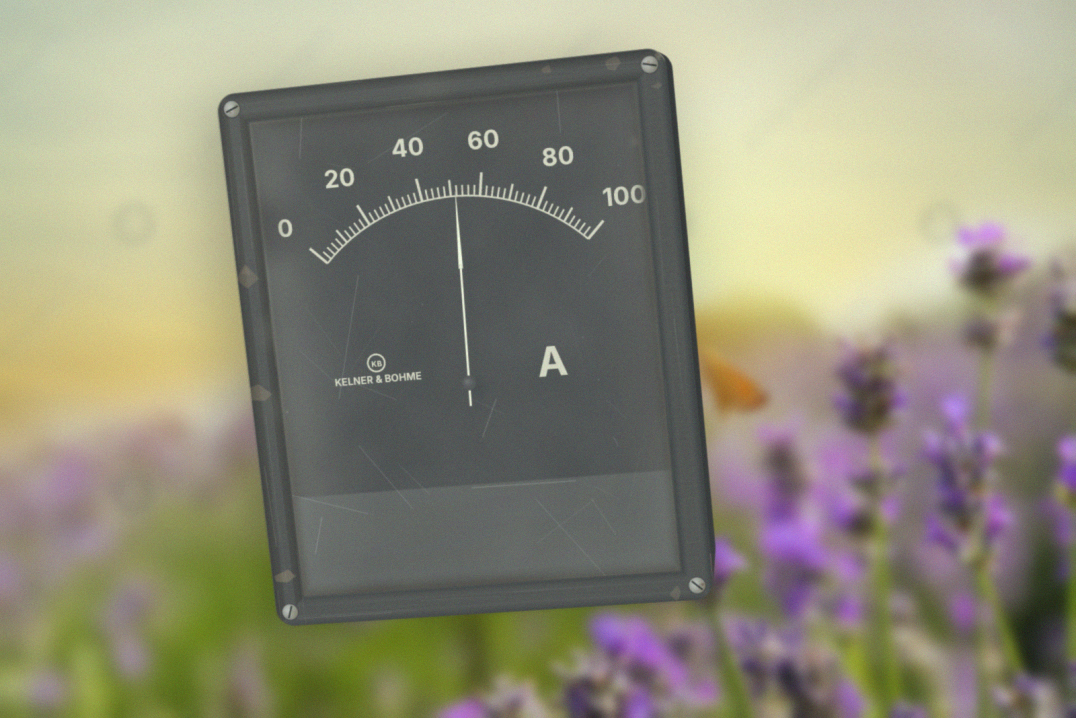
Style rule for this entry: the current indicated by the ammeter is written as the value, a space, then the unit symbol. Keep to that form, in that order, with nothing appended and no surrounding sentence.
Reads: 52 A
